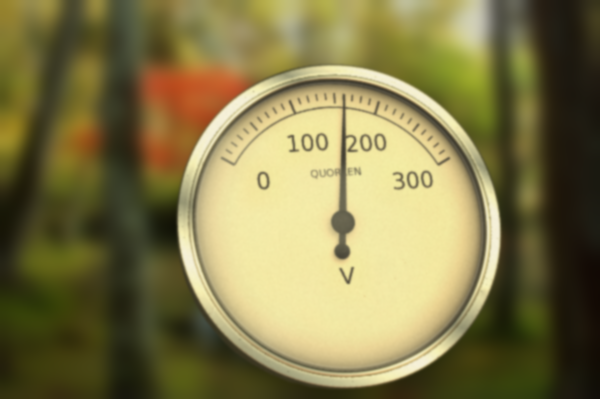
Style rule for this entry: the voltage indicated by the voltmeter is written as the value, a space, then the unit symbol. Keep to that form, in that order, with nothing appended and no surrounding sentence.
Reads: 160 V
